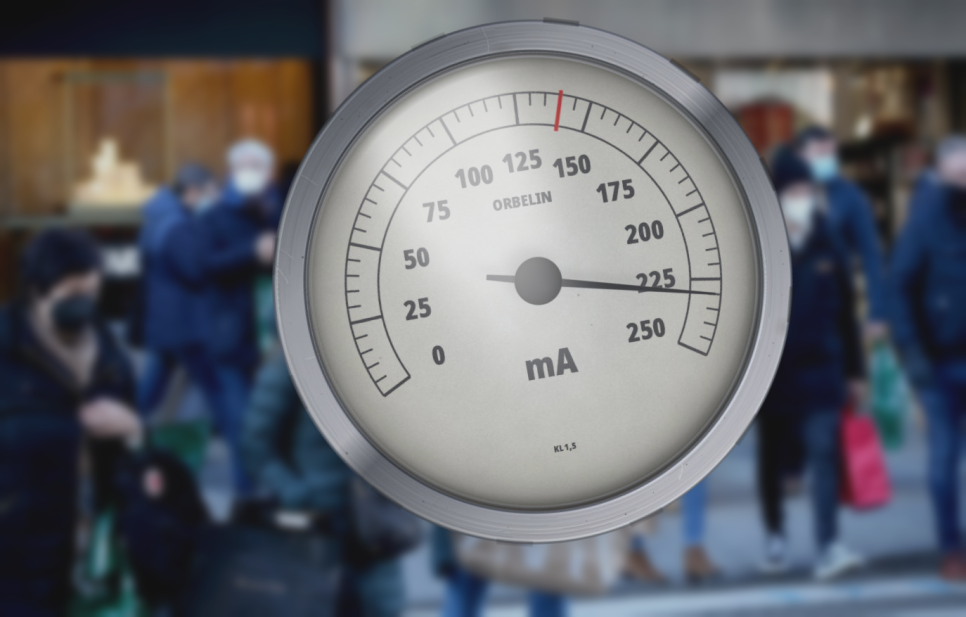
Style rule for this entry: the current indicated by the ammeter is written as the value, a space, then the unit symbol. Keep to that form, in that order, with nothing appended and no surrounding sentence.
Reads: 230 mA
